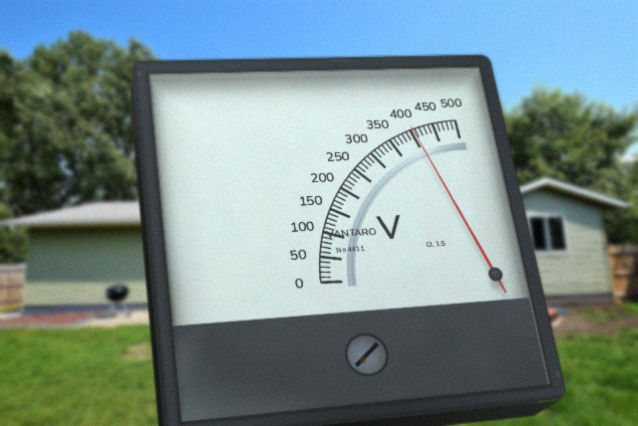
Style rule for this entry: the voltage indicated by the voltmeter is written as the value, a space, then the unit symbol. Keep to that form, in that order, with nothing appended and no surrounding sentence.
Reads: 400 V
